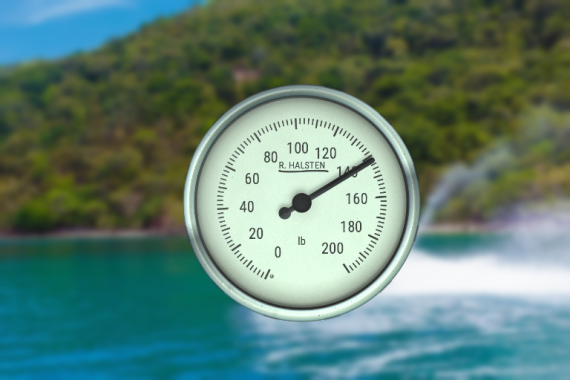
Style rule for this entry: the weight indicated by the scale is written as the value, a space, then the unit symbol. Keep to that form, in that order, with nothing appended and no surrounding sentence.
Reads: 142 lb
